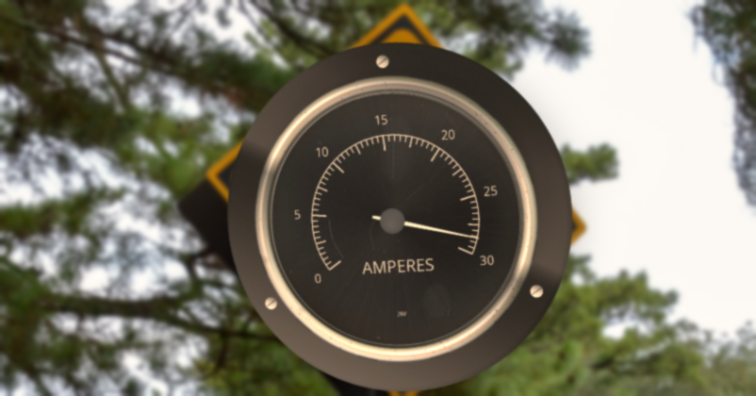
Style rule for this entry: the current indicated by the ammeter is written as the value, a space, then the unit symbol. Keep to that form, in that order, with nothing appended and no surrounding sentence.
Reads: 28.5 A
